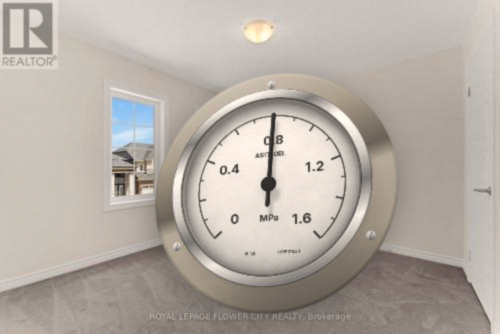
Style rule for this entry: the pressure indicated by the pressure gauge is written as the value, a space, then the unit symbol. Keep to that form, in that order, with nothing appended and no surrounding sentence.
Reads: 0.8 MPa
